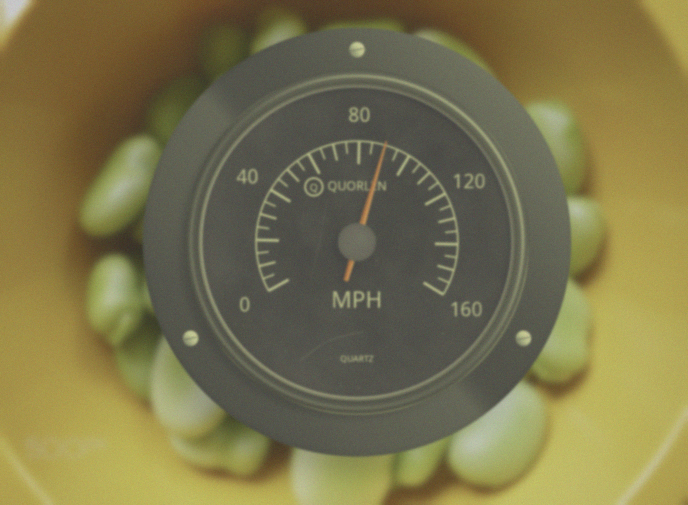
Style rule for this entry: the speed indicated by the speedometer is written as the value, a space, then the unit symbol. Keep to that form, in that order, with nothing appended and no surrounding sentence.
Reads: 90 mph
